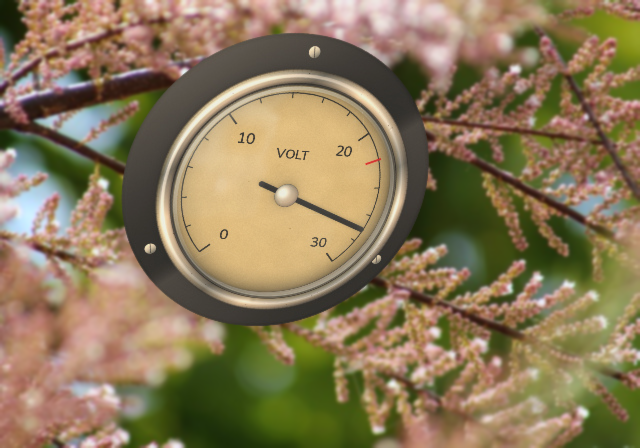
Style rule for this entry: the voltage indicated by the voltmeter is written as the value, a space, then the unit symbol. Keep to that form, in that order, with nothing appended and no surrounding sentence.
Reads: 27 V
